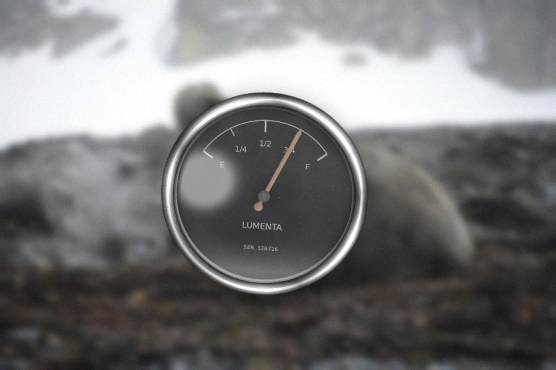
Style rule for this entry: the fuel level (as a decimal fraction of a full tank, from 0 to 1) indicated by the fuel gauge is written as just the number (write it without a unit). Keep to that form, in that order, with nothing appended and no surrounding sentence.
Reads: 0.75
